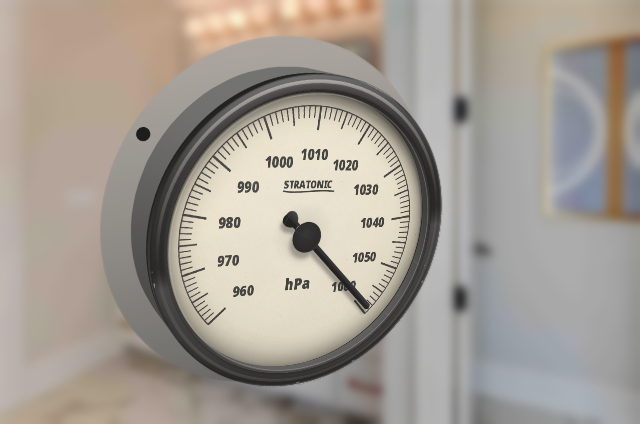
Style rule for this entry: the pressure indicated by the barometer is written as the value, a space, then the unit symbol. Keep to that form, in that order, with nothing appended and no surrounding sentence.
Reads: 1059 hPa
